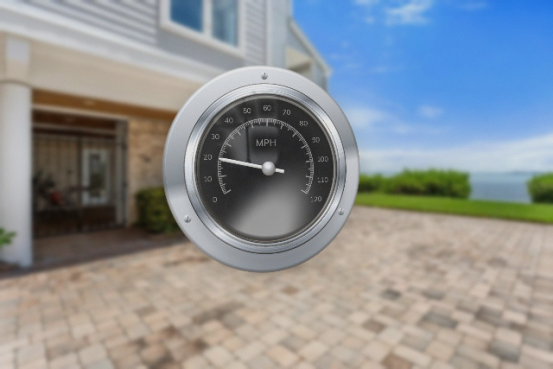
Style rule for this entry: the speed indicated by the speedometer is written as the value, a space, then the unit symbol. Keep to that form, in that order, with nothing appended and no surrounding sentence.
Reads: 20 mph
